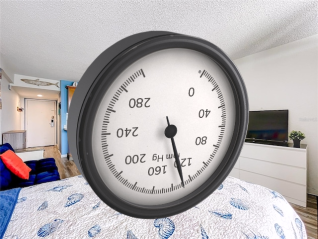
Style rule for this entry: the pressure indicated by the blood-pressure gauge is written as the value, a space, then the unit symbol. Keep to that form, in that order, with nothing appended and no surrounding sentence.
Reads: 130 mmHg
